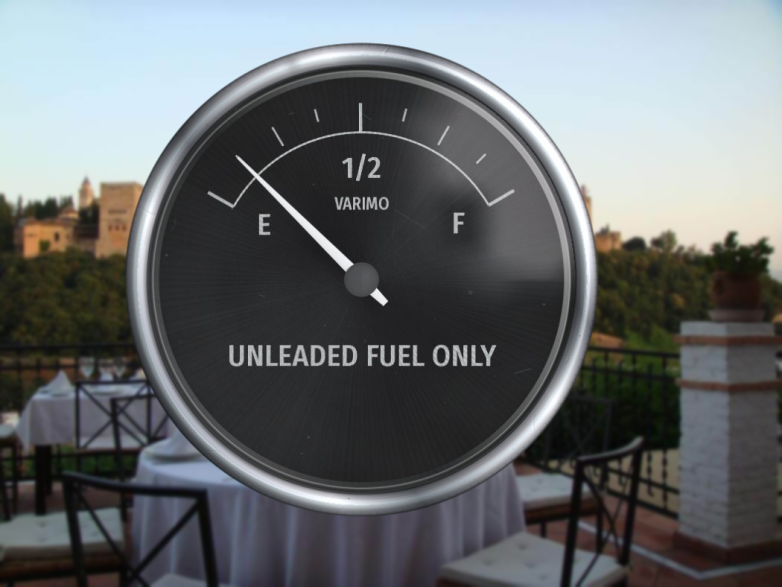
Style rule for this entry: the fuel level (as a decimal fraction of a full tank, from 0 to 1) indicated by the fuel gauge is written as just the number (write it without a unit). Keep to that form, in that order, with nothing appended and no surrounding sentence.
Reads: 0.125
